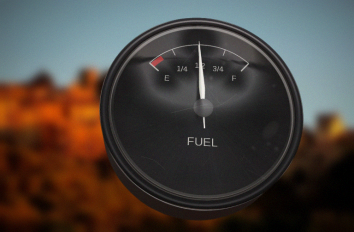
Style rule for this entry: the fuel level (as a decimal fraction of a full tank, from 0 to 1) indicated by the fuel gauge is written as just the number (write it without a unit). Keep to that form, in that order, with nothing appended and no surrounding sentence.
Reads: 0.5
